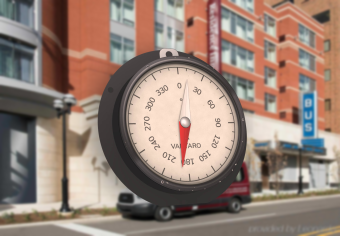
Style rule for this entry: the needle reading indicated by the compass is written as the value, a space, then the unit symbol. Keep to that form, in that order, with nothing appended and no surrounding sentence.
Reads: 190 °
